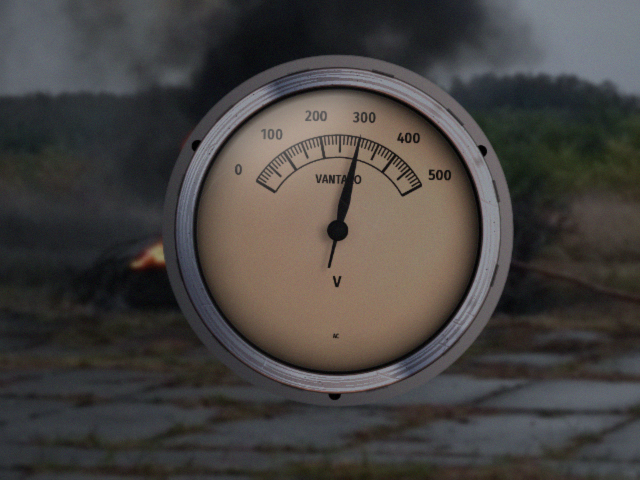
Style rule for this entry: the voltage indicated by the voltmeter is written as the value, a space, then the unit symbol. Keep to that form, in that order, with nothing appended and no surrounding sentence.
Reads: 300 V
